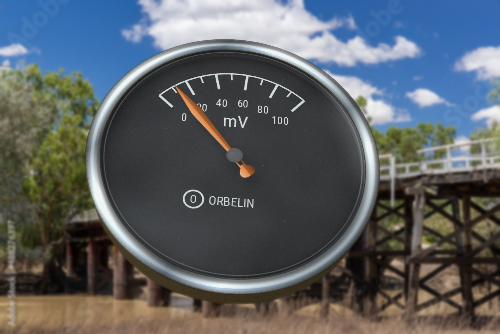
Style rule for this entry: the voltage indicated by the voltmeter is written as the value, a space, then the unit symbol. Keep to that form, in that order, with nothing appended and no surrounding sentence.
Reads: 10 mV
